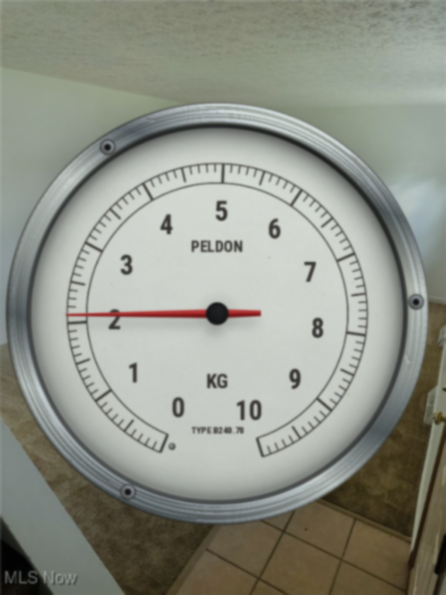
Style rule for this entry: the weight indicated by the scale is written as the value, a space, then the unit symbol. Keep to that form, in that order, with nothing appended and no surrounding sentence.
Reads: 2.1 kg
